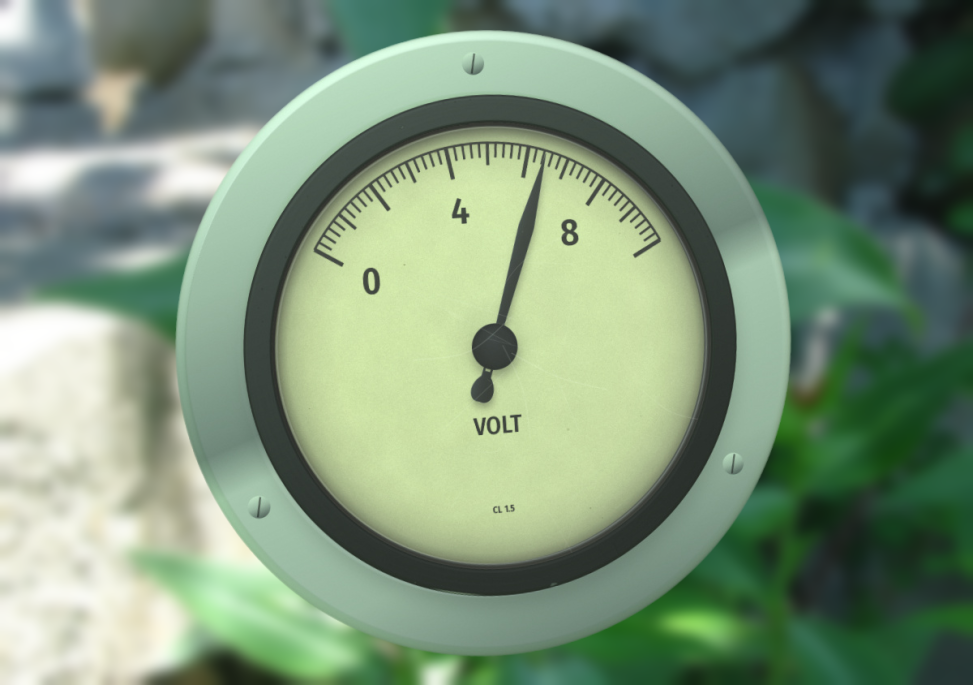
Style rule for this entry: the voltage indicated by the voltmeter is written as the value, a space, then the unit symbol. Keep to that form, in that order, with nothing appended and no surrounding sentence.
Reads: 6.4 V
